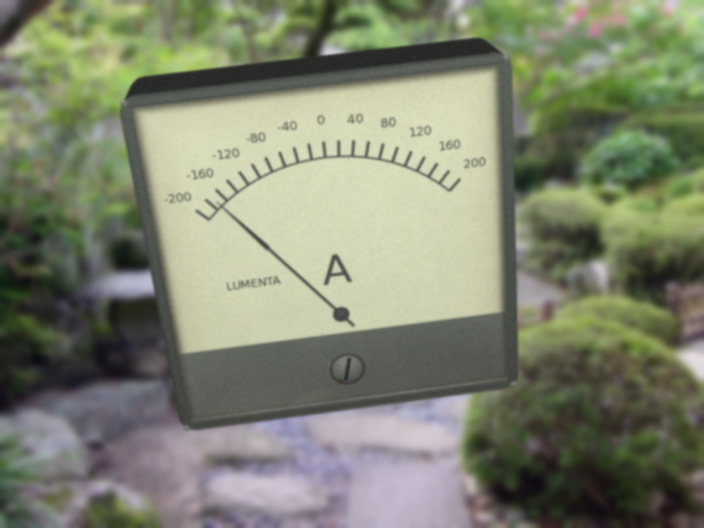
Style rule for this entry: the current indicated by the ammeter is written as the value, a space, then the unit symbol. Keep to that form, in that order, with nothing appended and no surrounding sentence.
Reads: -170 A
